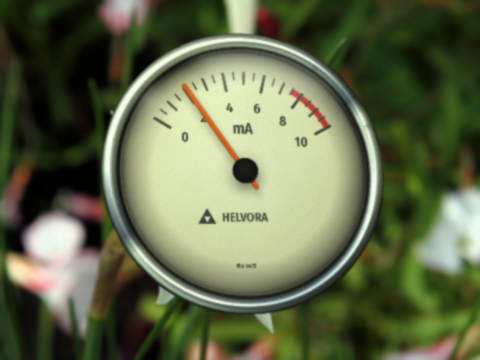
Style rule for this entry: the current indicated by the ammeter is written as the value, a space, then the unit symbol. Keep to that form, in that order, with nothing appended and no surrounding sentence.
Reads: 2 mA
